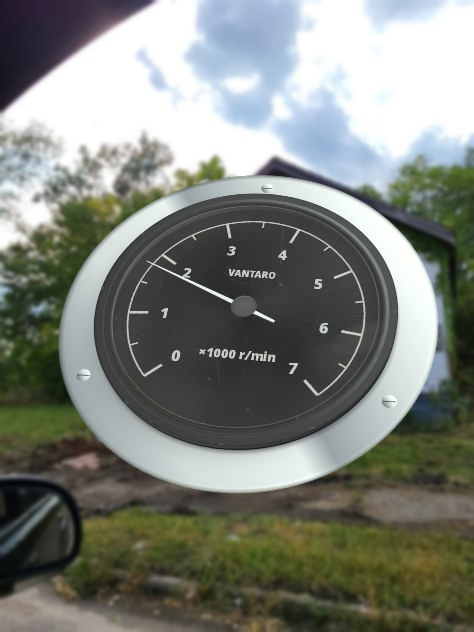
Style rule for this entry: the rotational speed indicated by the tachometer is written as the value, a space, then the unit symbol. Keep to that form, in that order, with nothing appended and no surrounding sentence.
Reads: 1750 rpm
